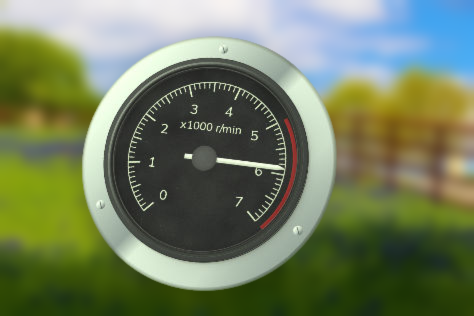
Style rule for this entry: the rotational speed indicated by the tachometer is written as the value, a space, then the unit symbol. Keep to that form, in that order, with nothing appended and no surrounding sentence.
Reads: 5900 rpm
